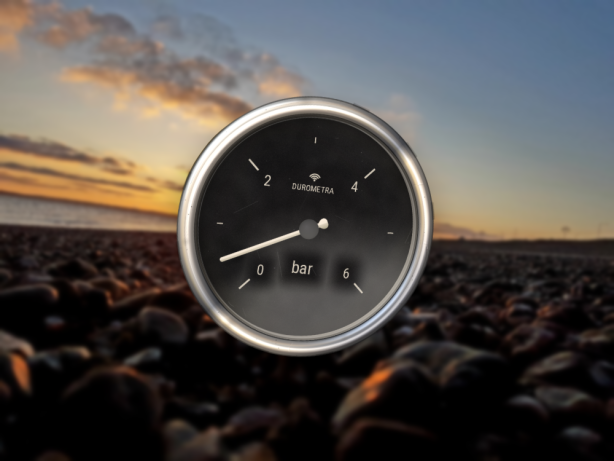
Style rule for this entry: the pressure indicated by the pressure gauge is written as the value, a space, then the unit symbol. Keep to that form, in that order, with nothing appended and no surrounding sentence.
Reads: 0.5 bar
